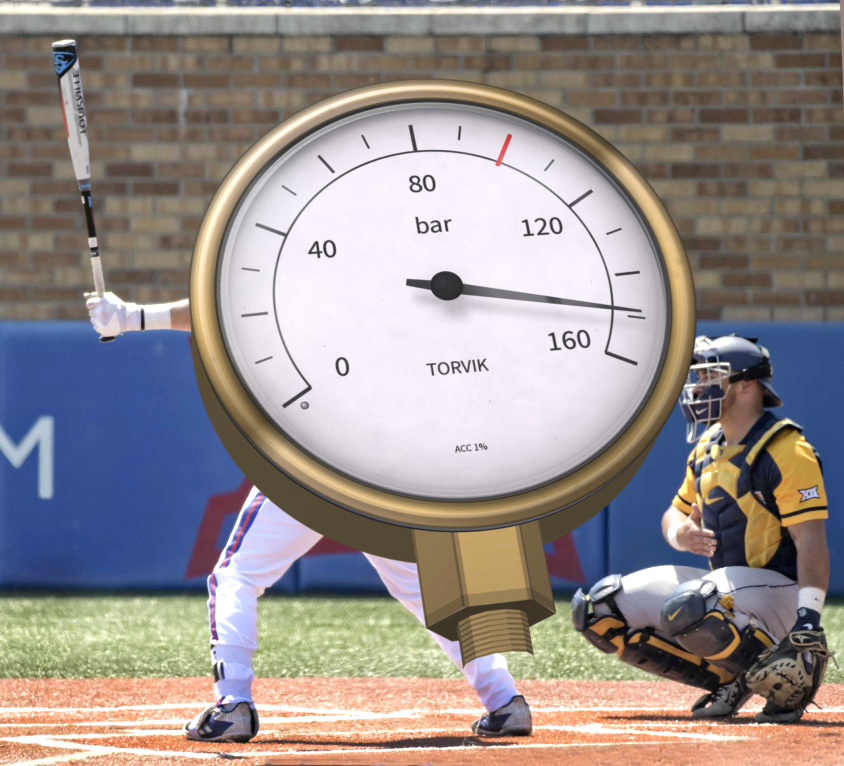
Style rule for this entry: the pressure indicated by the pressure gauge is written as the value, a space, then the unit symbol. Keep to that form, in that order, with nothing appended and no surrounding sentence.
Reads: 150 bar
